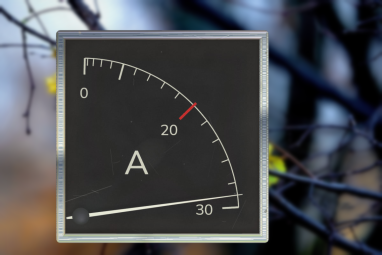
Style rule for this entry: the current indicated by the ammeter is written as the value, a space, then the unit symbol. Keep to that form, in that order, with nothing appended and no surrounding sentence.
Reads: 29 A
